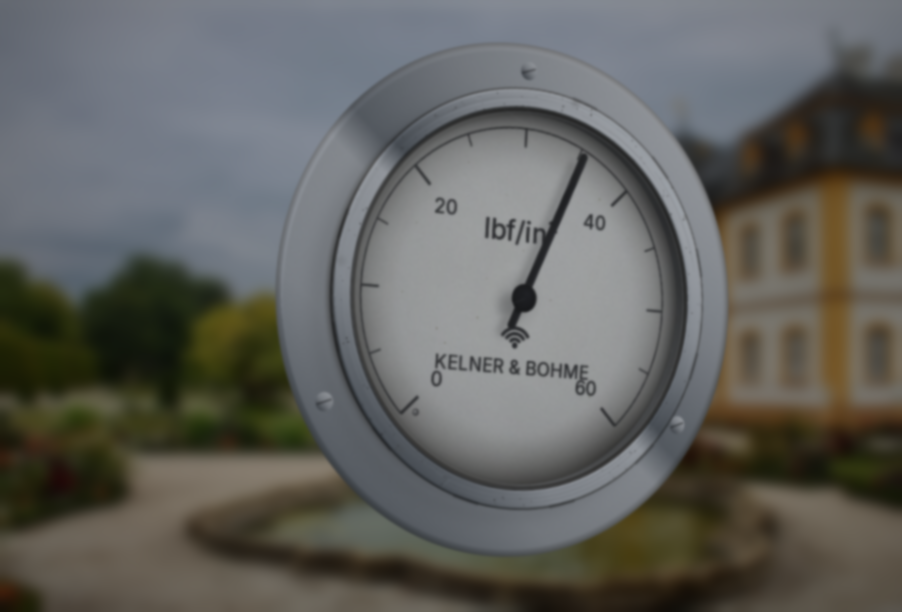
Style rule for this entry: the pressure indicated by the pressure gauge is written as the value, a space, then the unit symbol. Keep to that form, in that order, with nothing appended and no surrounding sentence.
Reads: 35 psi
